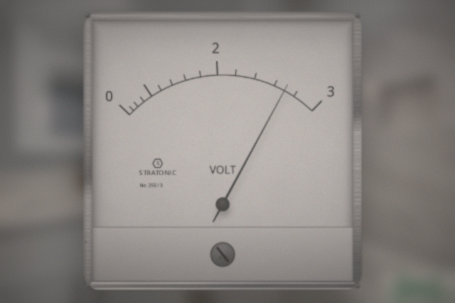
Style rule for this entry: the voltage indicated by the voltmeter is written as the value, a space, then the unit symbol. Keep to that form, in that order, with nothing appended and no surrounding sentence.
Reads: 2.7 V
